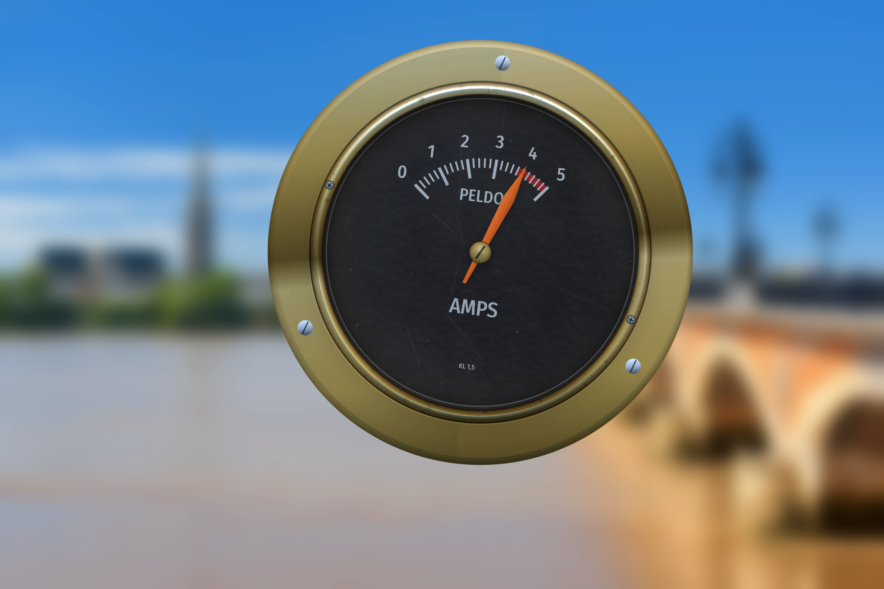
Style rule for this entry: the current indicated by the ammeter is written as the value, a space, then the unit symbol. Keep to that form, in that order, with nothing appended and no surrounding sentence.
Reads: 4 A
